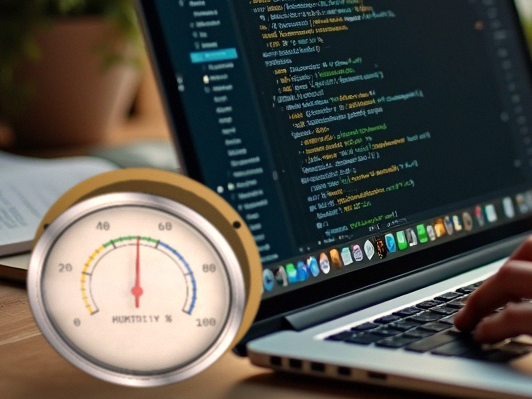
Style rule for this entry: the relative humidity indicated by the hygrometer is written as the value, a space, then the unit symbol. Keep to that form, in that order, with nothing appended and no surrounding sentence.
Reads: 52 %
